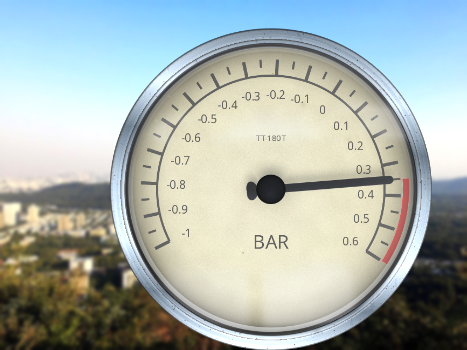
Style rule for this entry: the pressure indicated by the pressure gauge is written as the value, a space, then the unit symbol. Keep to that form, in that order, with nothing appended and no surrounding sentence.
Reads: 0.35 bar
